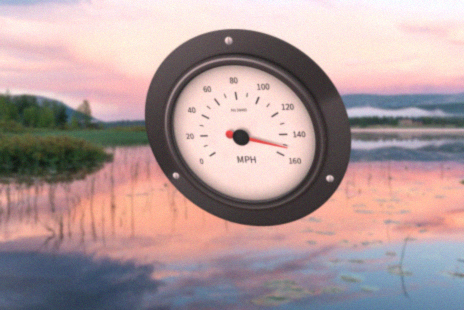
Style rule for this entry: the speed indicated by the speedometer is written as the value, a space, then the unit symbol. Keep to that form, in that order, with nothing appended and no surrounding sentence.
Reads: 150 mph
